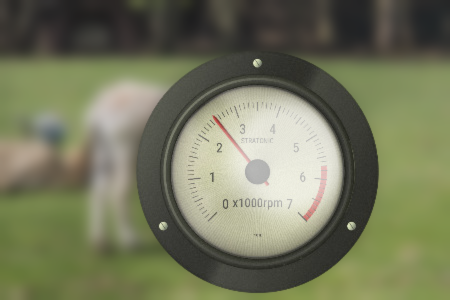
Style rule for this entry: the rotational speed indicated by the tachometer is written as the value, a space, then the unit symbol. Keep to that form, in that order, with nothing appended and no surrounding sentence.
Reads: 2500 rpm
